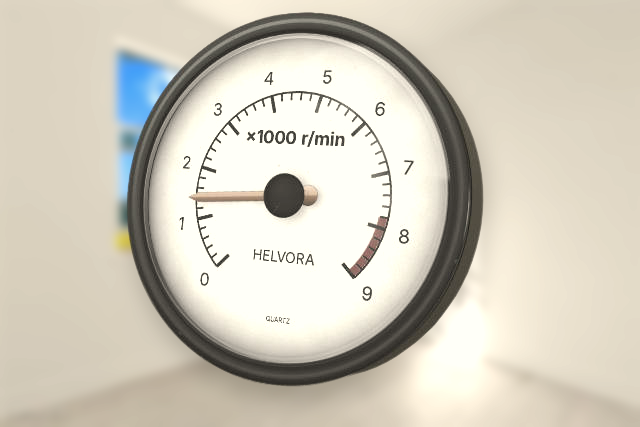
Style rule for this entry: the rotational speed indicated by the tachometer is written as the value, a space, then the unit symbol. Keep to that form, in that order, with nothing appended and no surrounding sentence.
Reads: 1400 rpm
